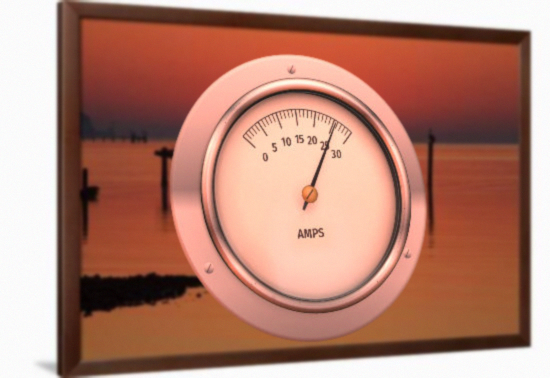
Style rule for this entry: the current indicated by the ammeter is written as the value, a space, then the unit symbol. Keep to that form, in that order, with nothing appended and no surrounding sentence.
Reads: 25 A
